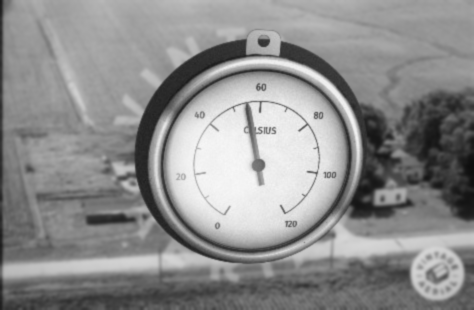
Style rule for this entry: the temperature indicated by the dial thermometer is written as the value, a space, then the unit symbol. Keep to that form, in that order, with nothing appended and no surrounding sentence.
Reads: 55 °C
